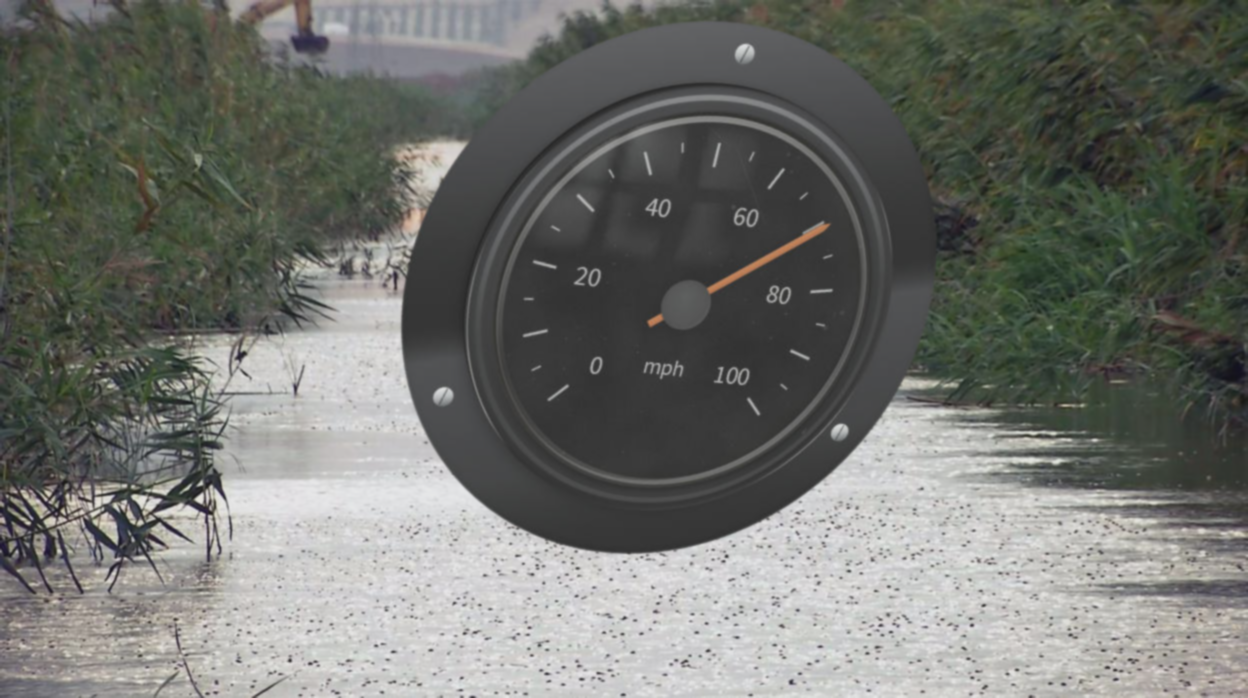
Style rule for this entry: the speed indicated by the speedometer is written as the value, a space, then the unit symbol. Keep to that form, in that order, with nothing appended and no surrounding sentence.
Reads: 70 mph
